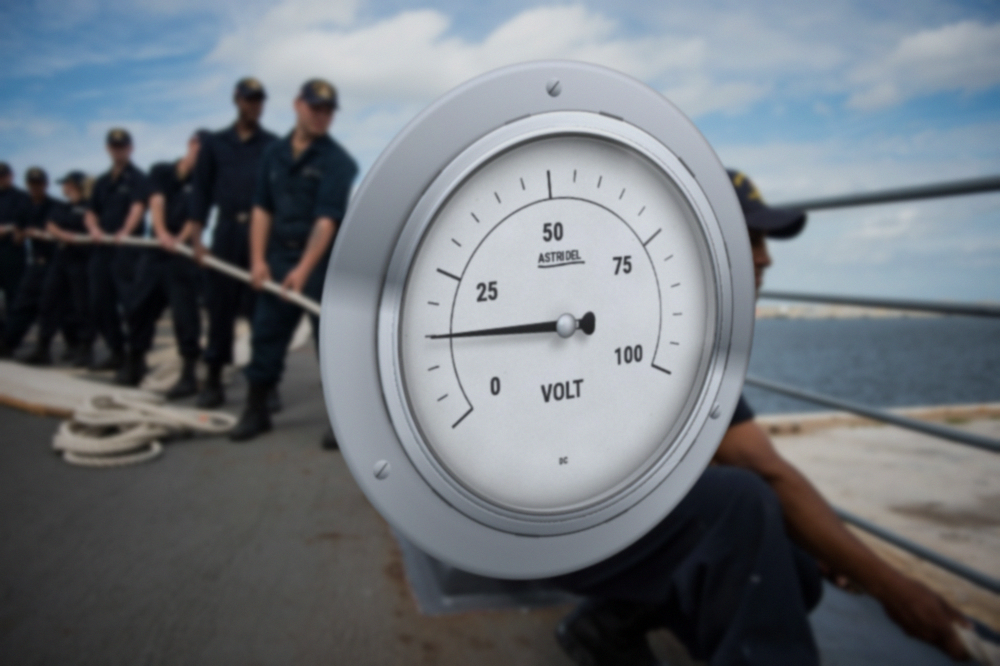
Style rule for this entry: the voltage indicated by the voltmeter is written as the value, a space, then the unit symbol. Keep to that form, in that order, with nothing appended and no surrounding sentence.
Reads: 15 V
